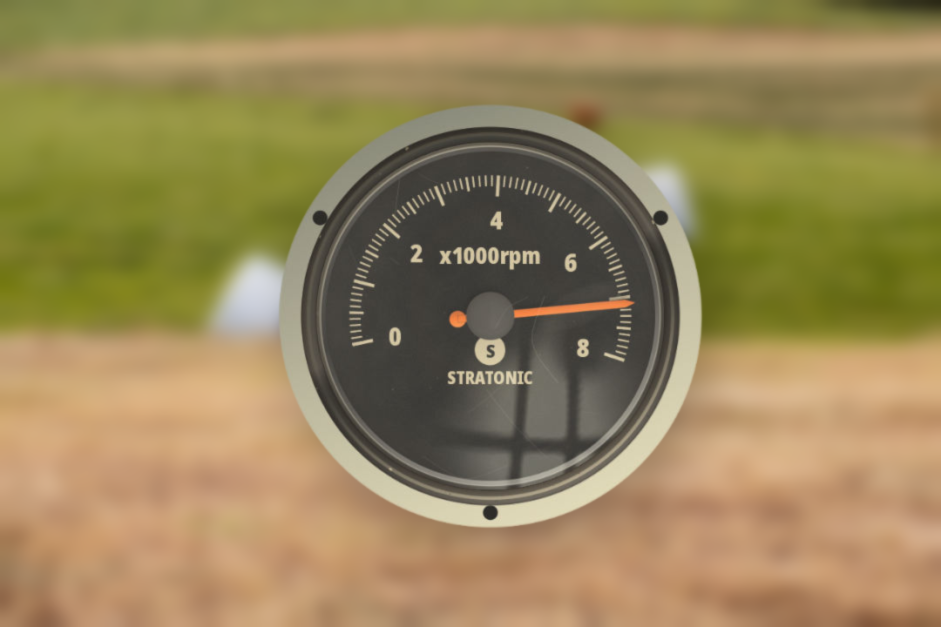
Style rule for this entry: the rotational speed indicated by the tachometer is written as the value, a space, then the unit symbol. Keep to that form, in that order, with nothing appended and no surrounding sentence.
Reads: 7100 rpm
